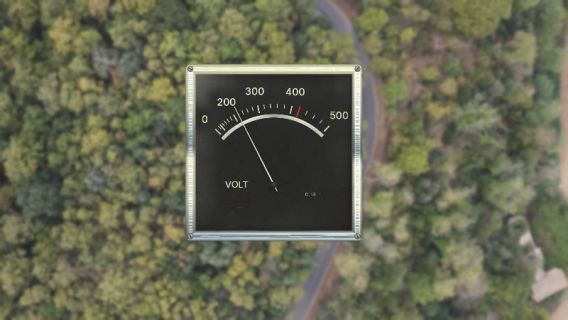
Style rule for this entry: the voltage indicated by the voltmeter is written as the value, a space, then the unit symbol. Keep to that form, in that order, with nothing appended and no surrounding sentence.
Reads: 220 V
